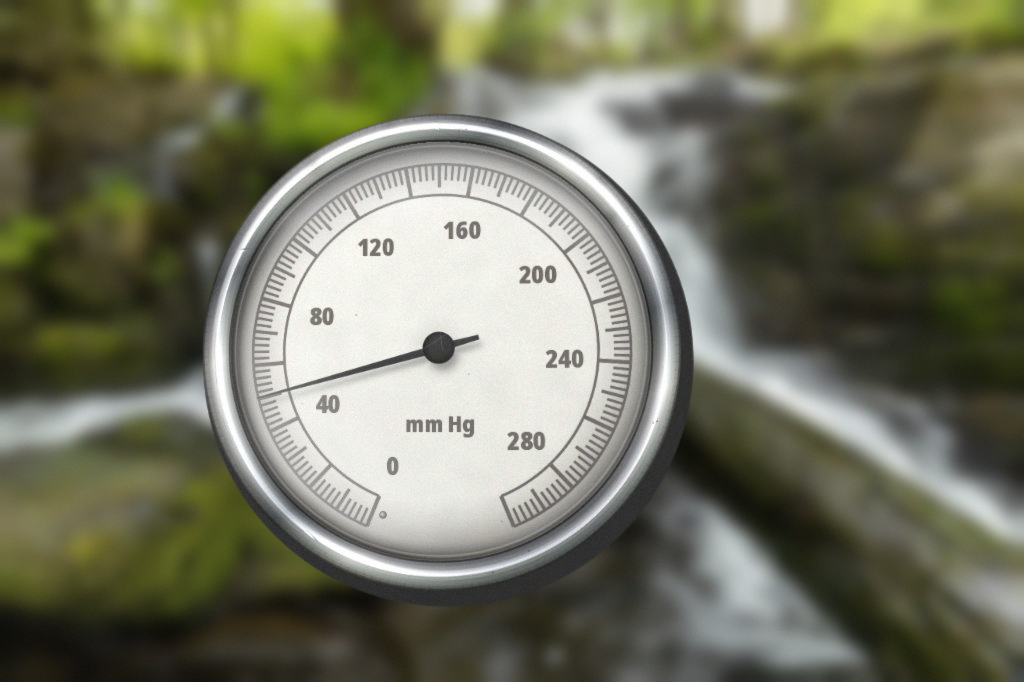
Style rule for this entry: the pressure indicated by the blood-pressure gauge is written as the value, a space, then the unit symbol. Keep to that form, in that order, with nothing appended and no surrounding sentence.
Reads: 50 mmHg
